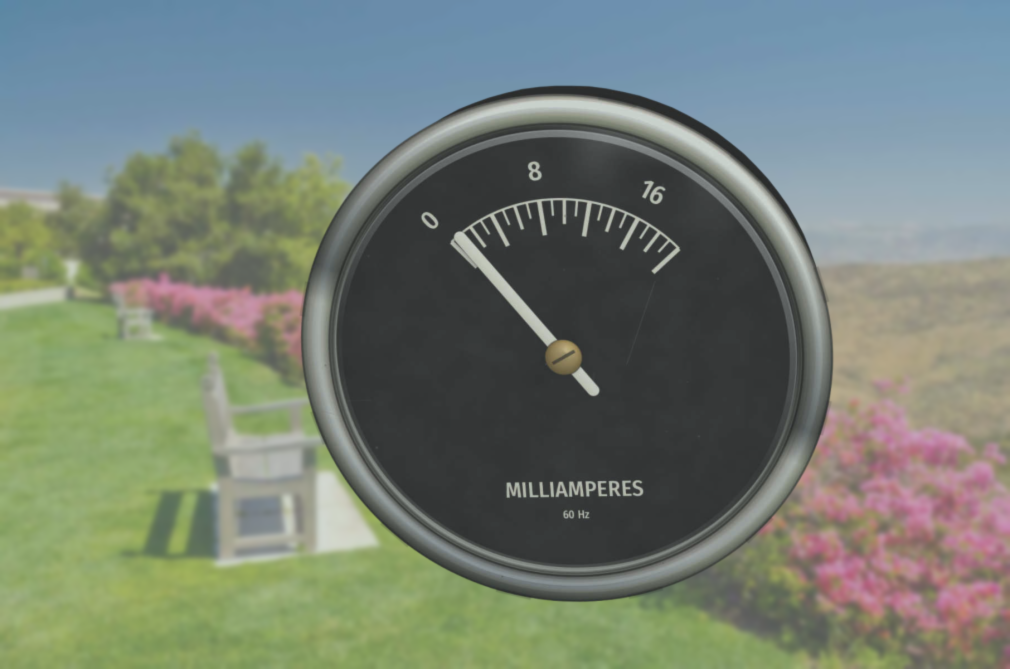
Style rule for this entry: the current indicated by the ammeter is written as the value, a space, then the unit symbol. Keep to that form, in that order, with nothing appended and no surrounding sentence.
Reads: 1 mA
